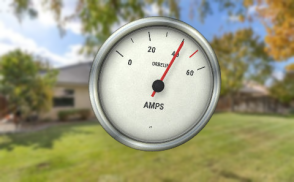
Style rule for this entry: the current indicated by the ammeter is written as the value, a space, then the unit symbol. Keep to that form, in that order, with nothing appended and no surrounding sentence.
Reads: 40 A
